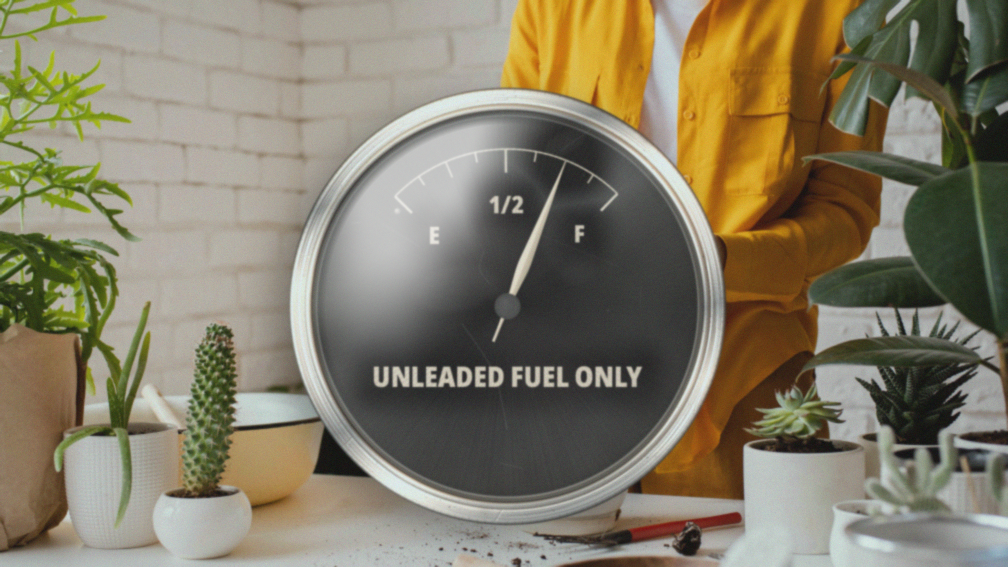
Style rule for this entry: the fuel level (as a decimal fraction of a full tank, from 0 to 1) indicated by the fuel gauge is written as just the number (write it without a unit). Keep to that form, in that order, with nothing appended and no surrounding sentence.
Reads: 0.75
